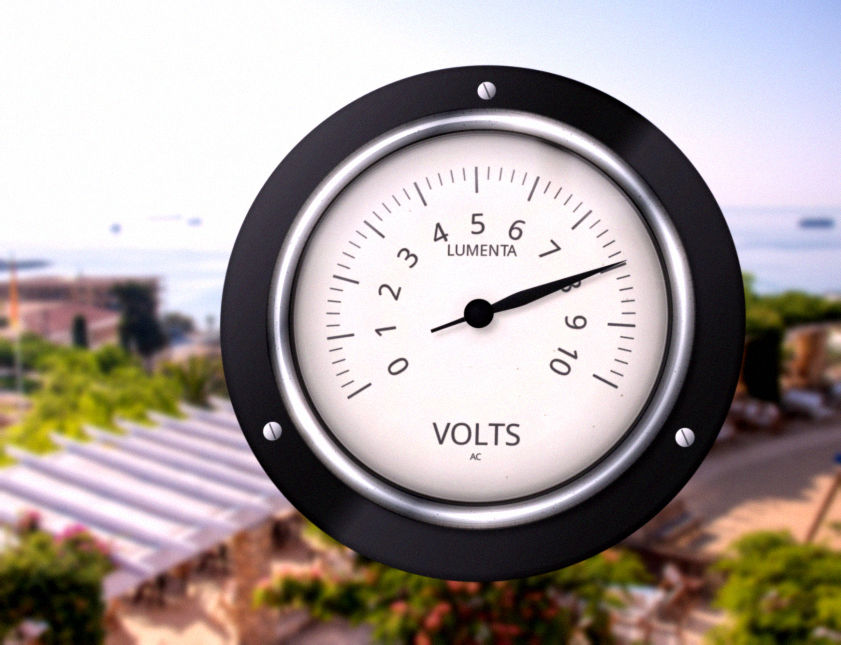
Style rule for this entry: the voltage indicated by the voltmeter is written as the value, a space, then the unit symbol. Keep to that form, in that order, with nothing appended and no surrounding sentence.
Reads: 8 V
